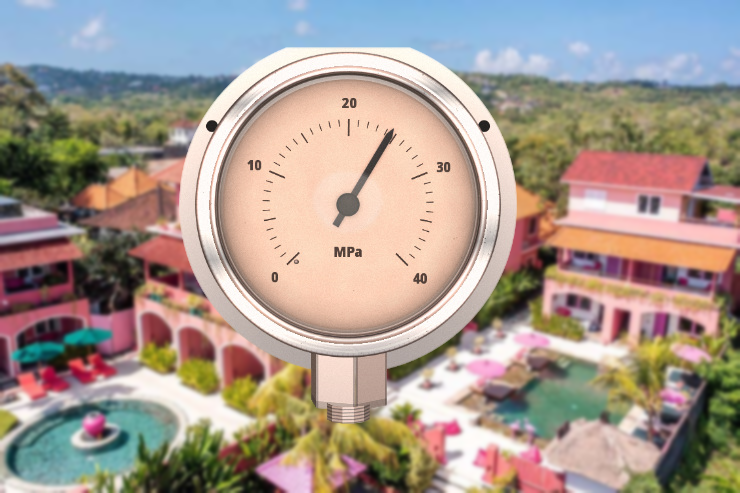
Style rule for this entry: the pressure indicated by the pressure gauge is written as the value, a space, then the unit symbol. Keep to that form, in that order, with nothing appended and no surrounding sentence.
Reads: 24.5 MPa
